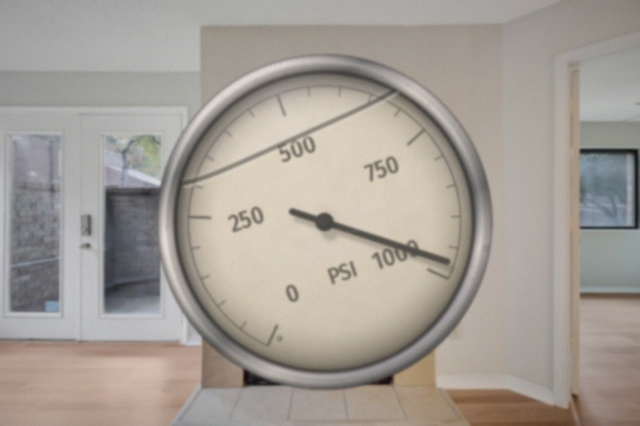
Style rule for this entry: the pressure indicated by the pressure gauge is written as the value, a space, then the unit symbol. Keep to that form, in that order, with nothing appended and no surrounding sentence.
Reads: 975 psi
